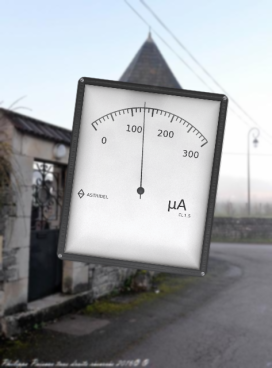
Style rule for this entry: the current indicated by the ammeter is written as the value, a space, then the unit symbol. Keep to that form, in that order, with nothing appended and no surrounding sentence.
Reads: 130 µA
